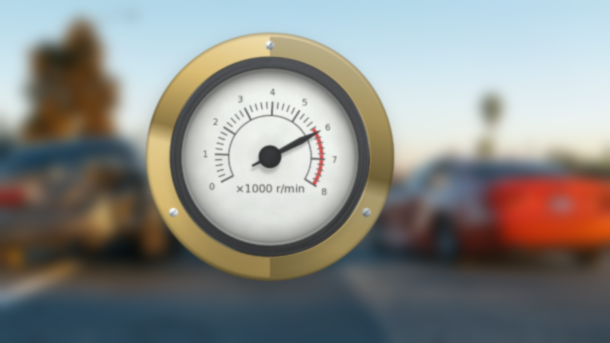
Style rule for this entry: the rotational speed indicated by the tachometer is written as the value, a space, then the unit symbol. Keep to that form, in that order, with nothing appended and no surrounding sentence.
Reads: 6000 rpm
